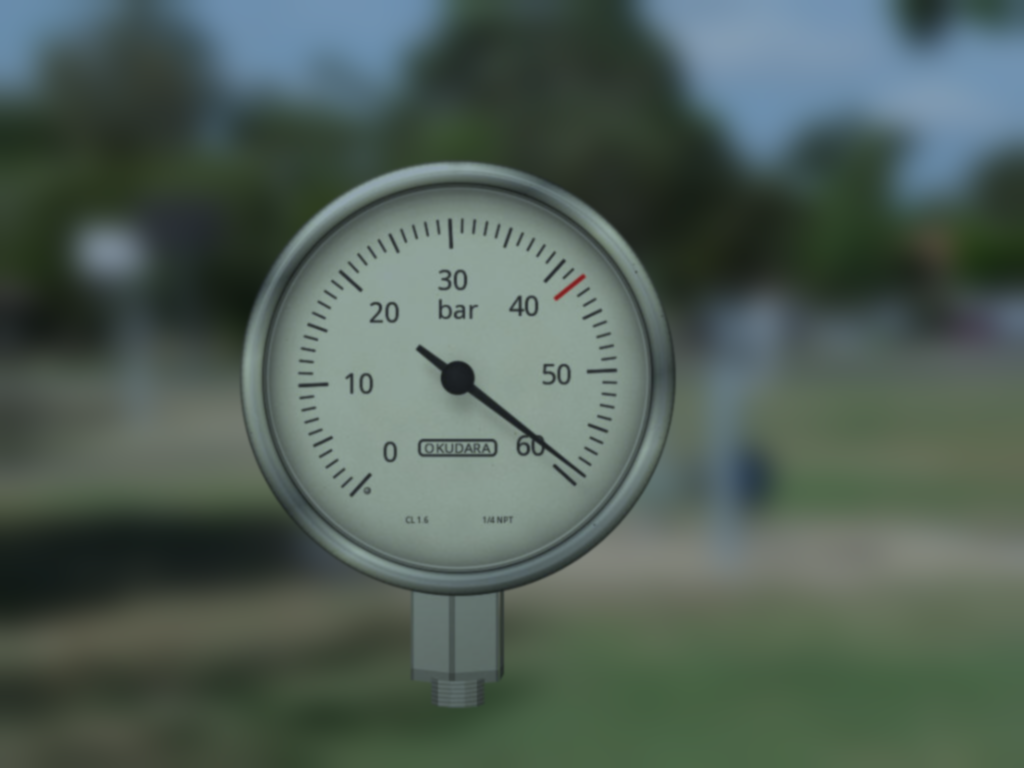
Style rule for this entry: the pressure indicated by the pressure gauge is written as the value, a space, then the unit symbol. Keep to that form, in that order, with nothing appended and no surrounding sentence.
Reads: 59 bar
